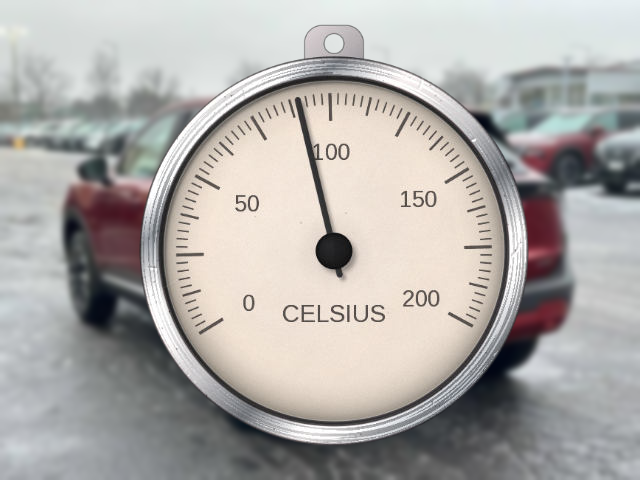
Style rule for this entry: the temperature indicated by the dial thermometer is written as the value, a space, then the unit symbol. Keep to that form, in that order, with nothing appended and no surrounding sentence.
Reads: 90 °C
